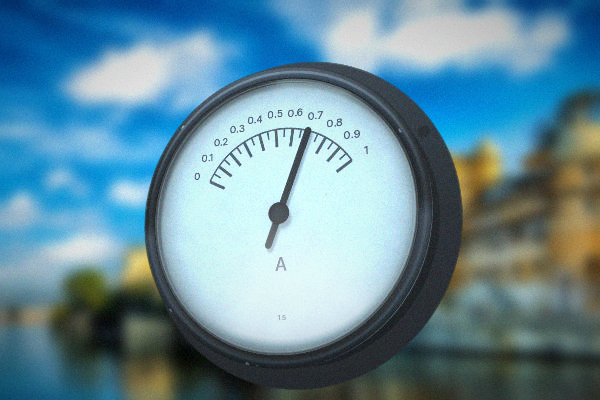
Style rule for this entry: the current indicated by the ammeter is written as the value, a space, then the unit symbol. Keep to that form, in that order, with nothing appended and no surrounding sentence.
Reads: 0.7 A
